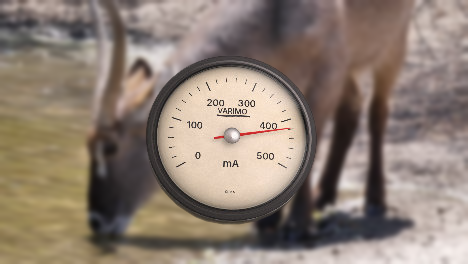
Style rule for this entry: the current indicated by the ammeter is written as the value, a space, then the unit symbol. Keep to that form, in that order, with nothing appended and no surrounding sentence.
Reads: 420 mA
